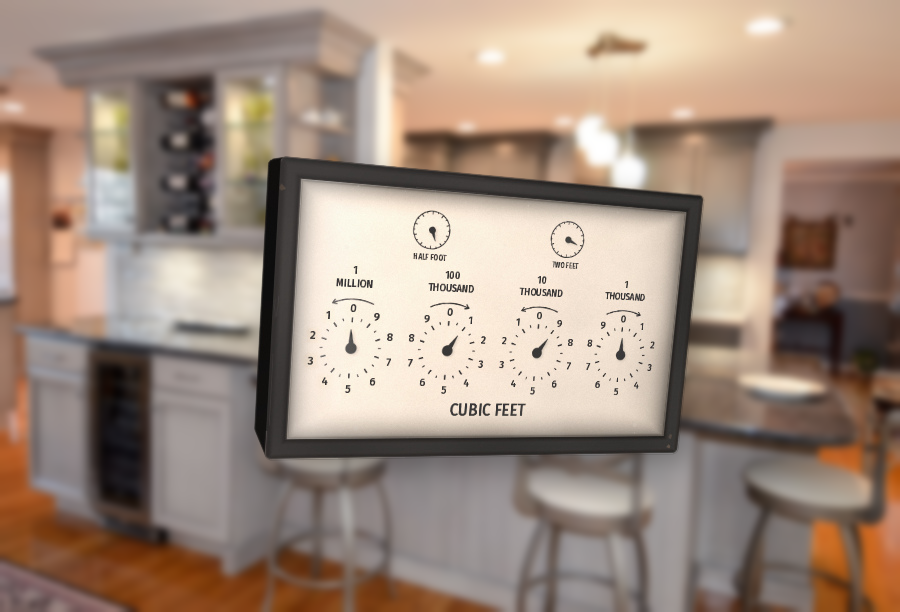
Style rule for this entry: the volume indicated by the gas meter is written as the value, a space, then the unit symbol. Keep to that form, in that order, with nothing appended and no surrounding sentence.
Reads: 9000 ft³
